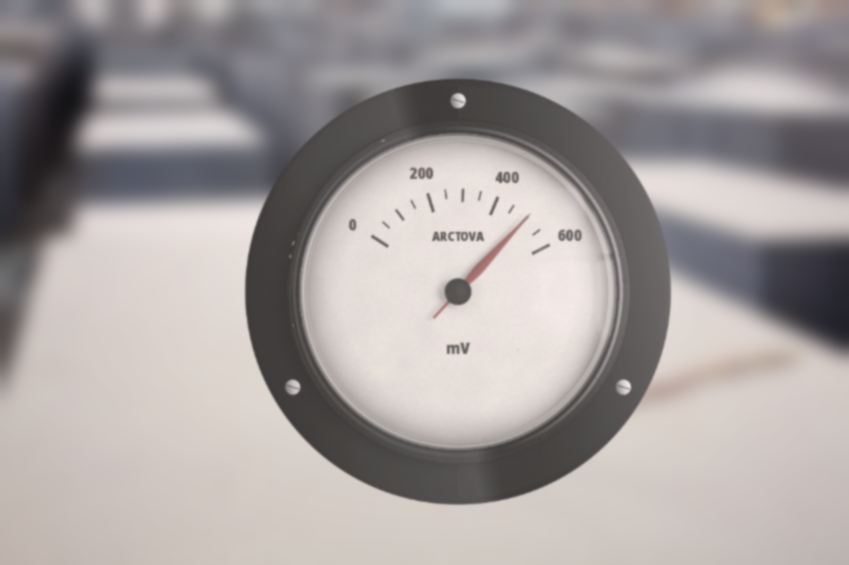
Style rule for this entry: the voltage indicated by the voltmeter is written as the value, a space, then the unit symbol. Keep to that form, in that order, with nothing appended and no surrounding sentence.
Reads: 500 mV
